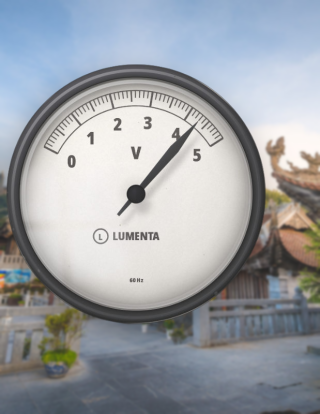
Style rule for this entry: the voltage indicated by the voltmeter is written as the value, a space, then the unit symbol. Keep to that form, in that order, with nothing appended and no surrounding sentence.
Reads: 4.3 V
